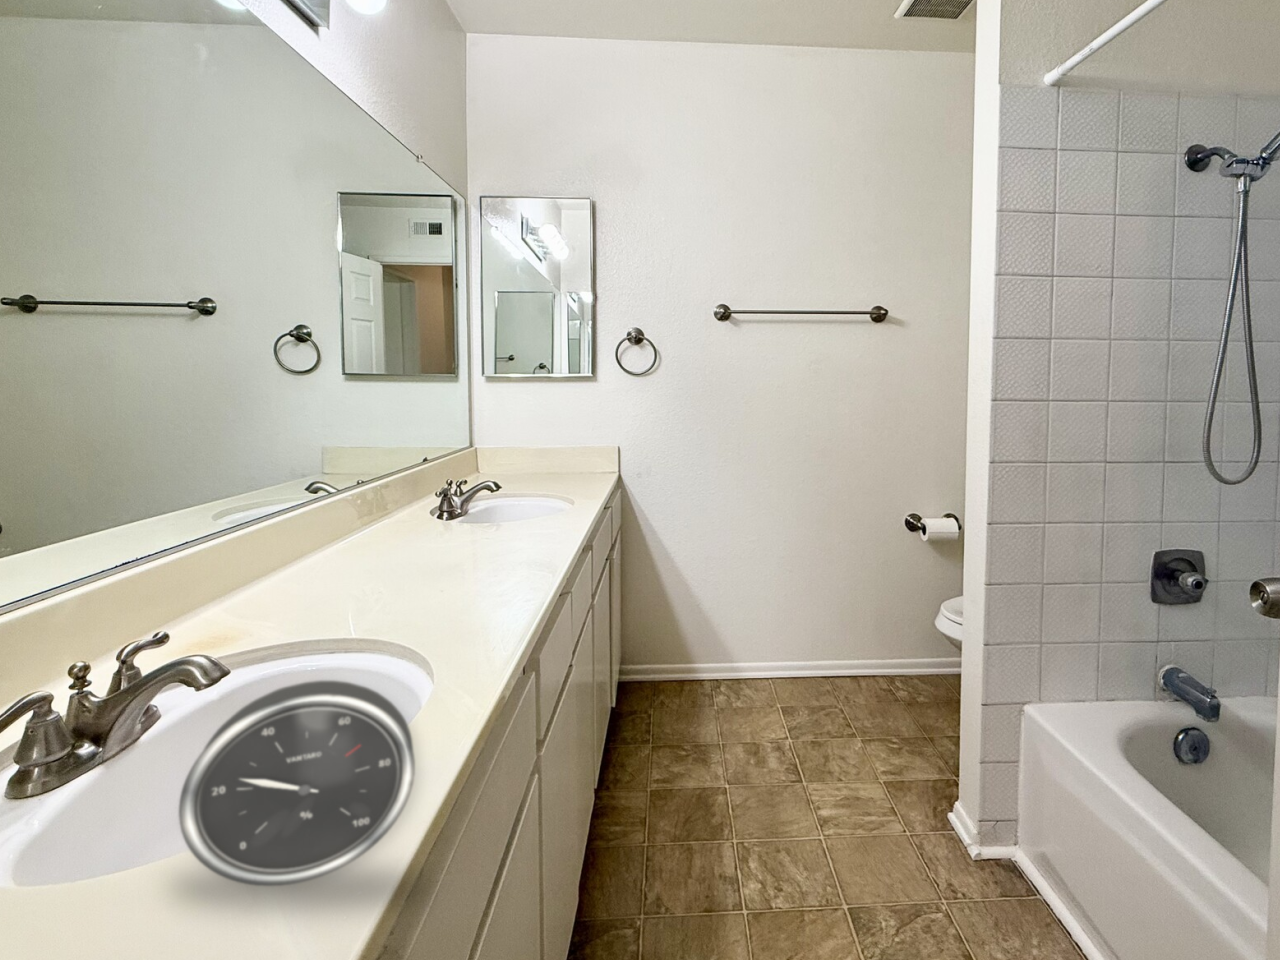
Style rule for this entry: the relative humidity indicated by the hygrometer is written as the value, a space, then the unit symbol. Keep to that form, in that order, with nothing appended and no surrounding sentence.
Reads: 25 %
